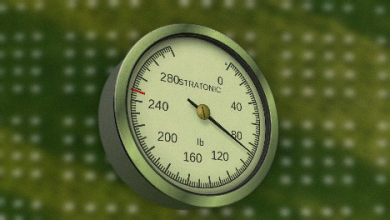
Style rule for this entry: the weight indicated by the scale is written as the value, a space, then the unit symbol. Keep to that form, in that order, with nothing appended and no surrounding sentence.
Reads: 90 lb
